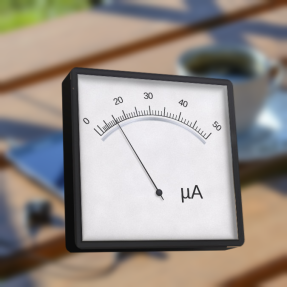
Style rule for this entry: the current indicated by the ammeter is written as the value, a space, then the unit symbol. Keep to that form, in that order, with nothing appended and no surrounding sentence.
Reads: 15 µA
